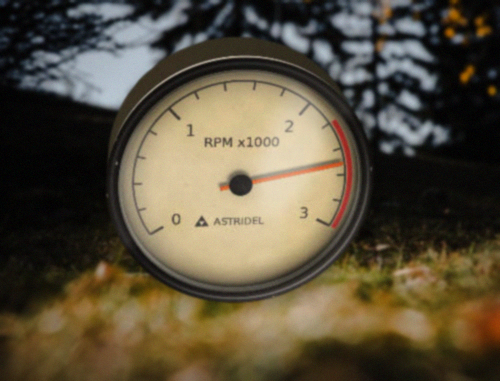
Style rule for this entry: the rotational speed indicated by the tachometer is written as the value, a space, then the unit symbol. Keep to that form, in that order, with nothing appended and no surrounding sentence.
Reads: 2500 rpm
